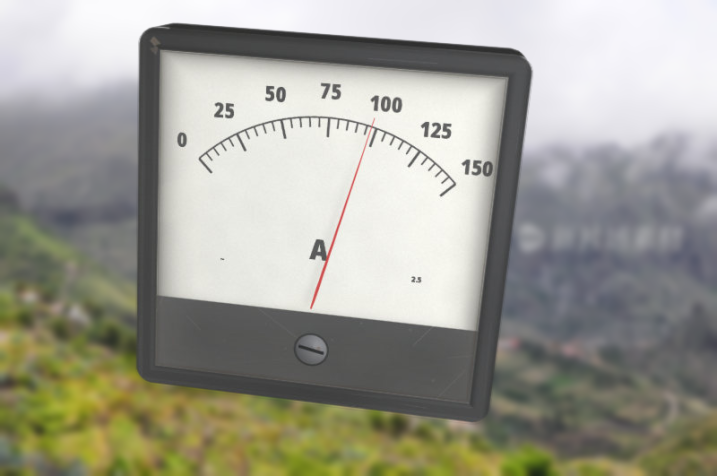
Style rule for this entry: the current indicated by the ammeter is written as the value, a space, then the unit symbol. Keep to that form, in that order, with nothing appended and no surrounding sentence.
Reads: 97.5 A
